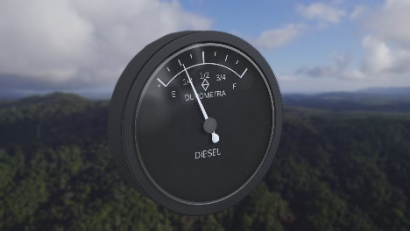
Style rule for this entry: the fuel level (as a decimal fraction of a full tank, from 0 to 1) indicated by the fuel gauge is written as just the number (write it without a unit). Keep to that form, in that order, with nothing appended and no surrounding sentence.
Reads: 0.25
